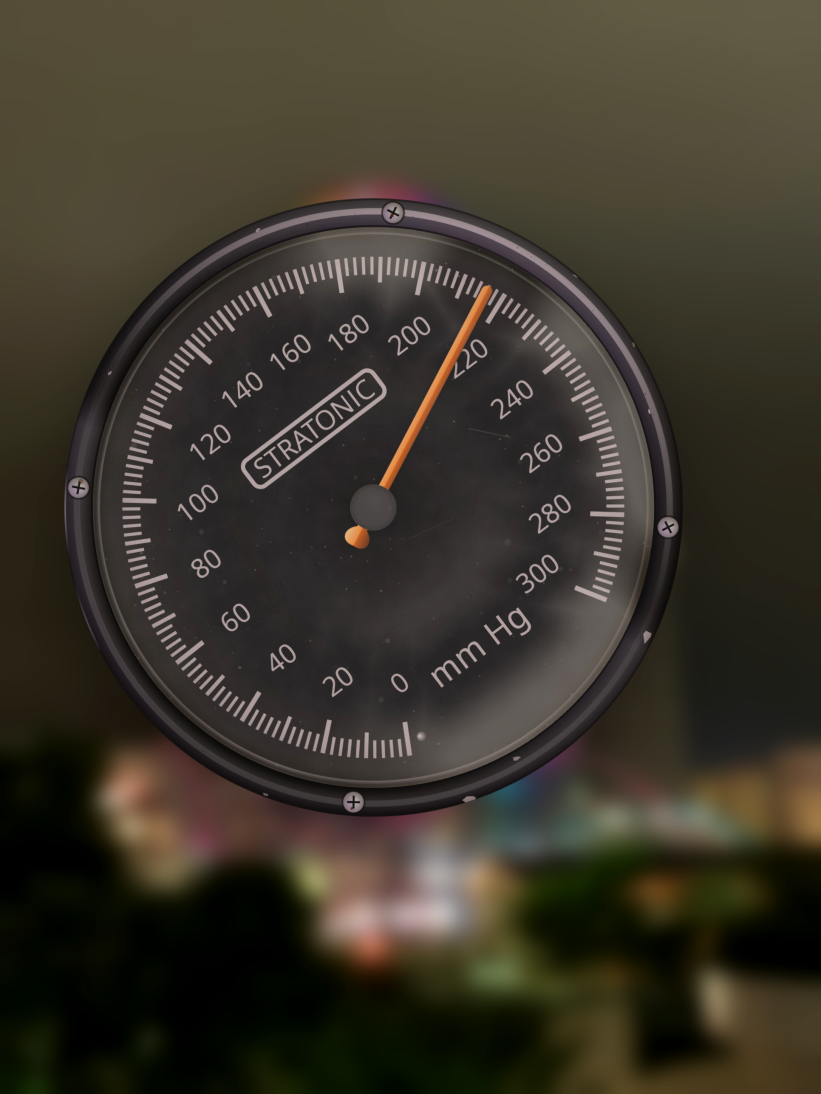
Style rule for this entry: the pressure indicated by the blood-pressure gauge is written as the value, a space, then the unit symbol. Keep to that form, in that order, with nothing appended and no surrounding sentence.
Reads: 216 mmHg
